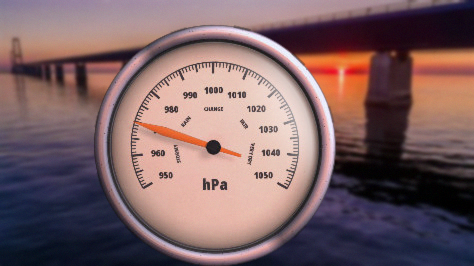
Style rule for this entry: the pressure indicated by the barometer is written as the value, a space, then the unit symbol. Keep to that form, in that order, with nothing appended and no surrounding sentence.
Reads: 970 hPa
